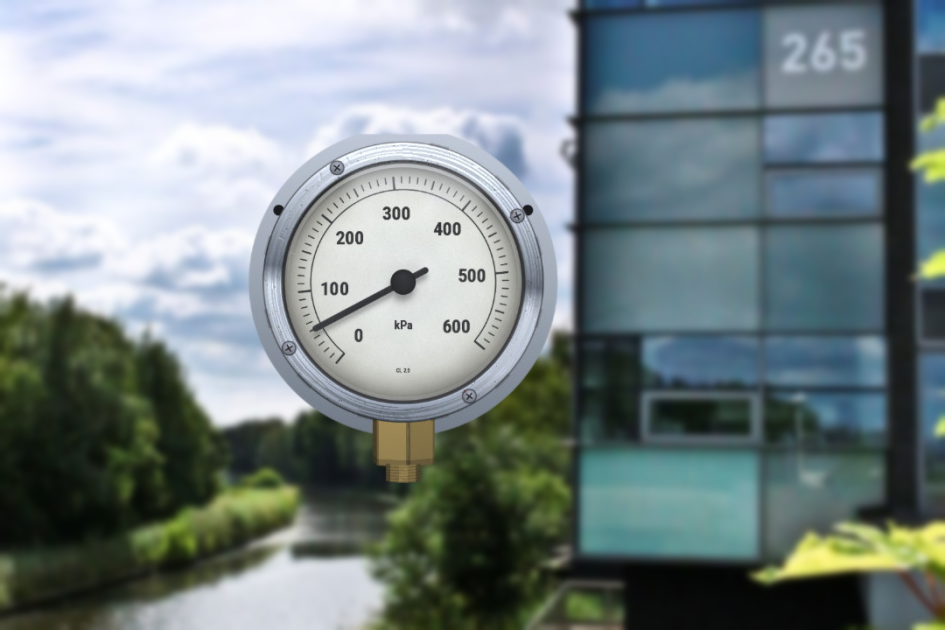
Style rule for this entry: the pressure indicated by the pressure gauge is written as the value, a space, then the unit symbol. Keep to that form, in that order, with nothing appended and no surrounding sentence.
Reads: 50 kPa
